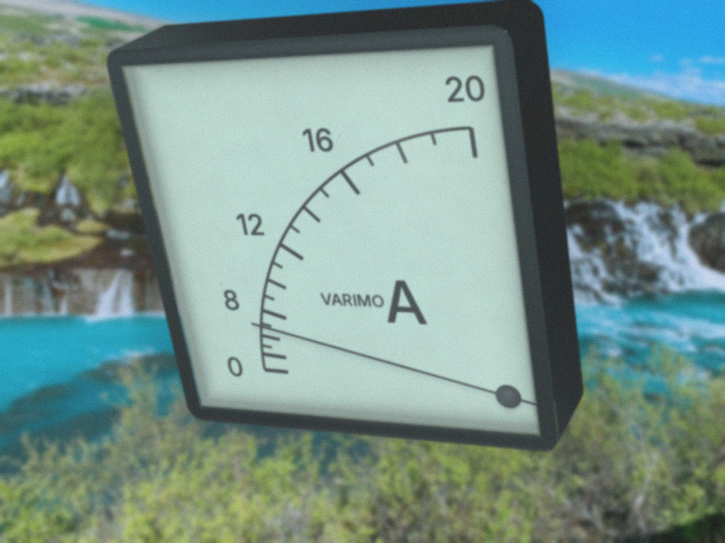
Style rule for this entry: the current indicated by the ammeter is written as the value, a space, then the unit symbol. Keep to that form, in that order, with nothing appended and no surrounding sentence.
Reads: 7 A
